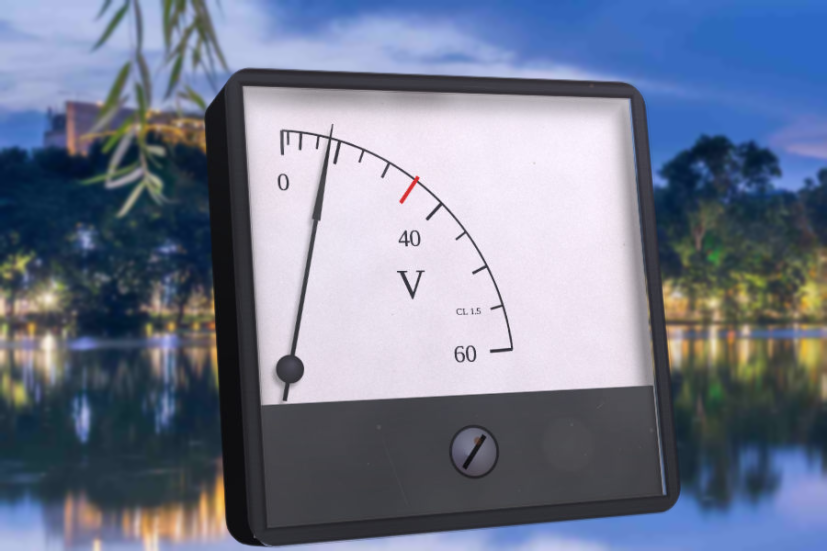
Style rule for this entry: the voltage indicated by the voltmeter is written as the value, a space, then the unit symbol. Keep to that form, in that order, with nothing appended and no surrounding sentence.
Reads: 17.5 V
